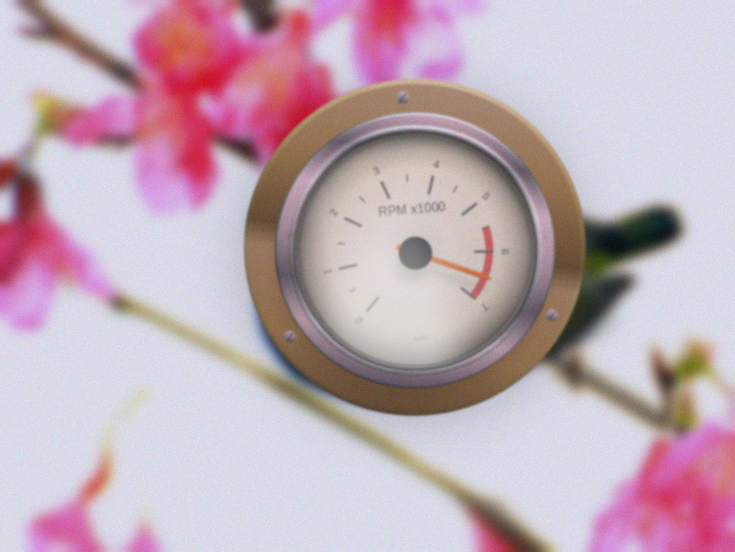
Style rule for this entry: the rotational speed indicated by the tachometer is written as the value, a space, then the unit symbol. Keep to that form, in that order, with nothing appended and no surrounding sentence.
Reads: 6500 rpm
